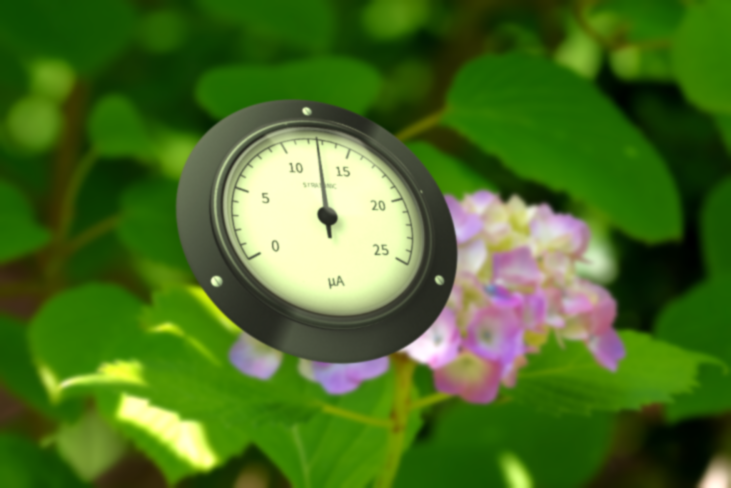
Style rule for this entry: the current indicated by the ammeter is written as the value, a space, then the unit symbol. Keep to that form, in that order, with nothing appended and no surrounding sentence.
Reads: 12.5 µA
